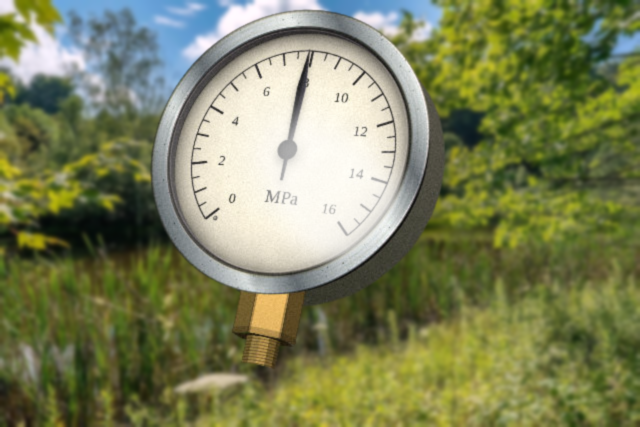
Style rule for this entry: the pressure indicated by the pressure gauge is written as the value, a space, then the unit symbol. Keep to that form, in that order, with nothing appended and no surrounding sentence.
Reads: 8 MPa
